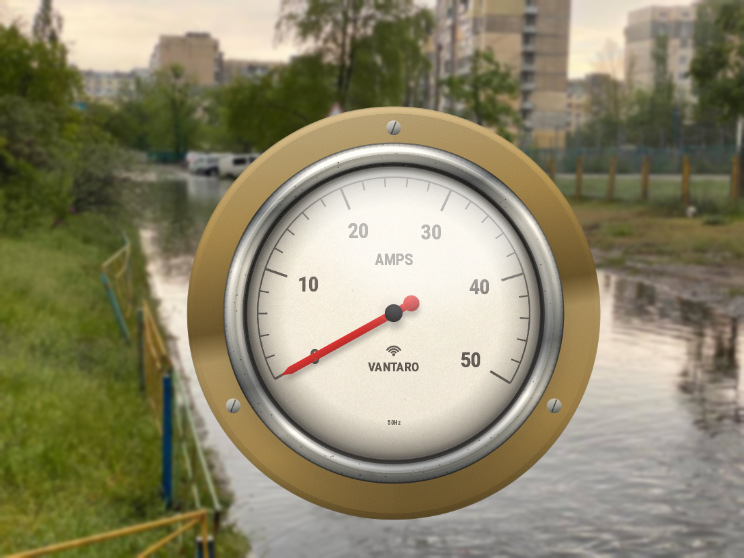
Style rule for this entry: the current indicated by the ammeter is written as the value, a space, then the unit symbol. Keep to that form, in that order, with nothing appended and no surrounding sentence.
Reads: 0 A
